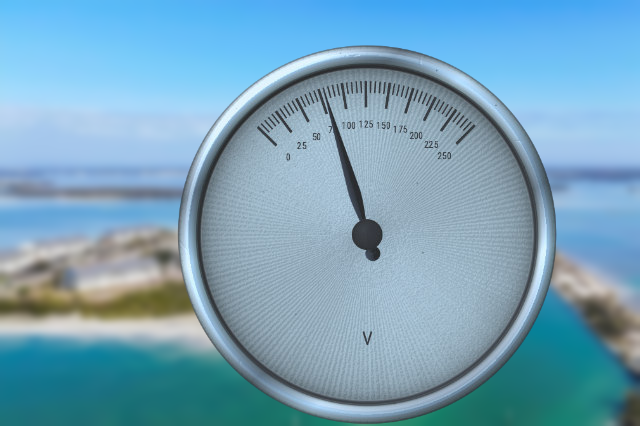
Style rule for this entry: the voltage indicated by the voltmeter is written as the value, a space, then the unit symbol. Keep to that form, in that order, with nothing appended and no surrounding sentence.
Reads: 80 V
